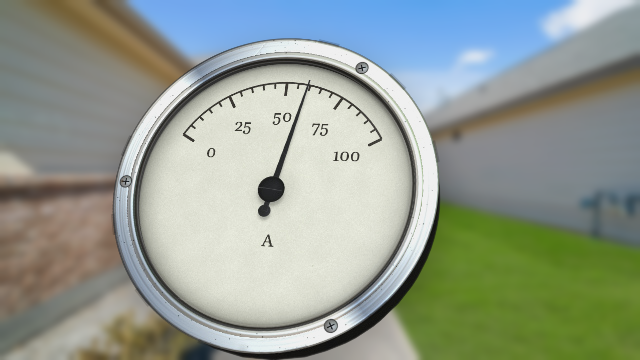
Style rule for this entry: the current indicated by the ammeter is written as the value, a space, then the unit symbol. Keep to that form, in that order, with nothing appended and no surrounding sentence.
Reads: 60 A
